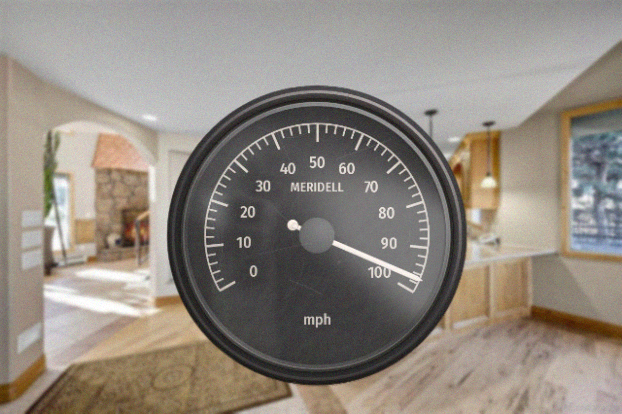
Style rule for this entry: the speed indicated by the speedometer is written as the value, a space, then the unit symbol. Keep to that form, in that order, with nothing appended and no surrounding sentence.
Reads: 97 mph
